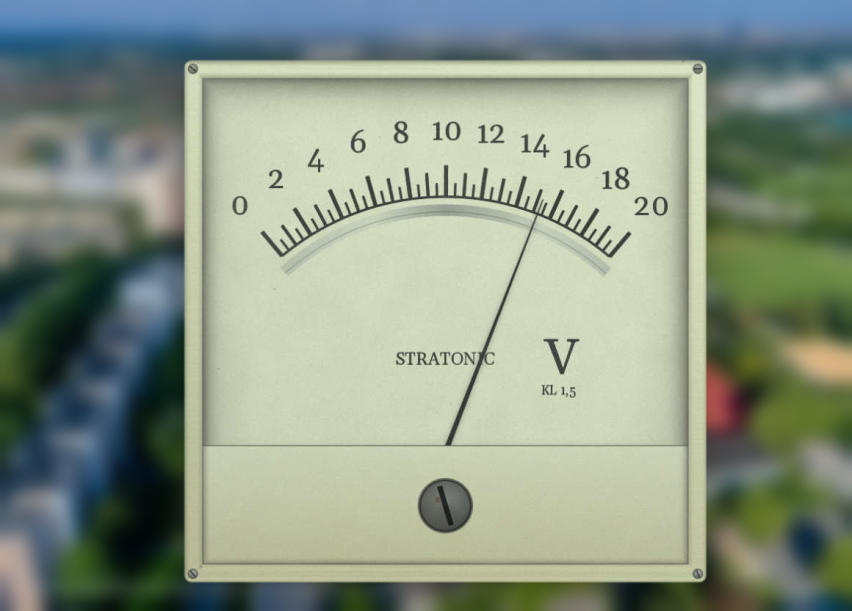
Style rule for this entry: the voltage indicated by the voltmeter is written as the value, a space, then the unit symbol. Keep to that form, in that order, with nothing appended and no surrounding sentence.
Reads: 15.25 V
